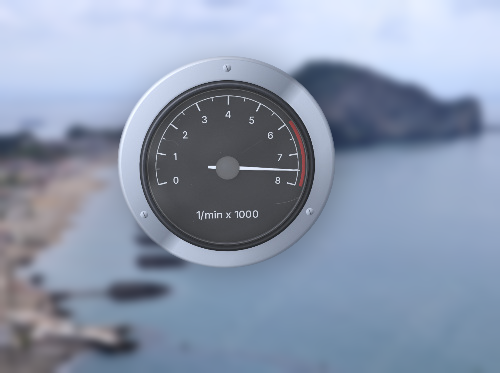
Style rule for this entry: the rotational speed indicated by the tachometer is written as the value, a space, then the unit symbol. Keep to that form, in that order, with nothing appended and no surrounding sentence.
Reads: 7500 rpm
